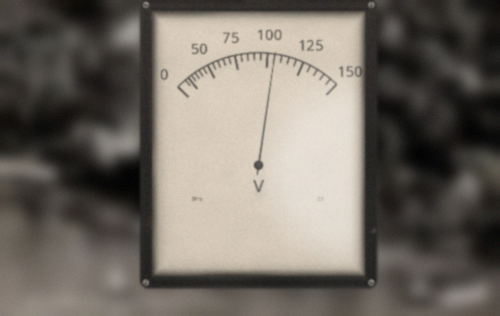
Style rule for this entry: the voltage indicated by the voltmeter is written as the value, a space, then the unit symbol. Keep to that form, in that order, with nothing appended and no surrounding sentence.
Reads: 105 V
